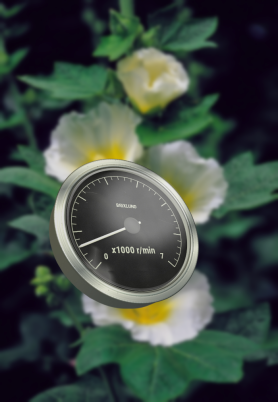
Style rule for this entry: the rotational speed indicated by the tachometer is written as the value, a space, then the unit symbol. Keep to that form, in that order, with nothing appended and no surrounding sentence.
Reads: 600 rpm
